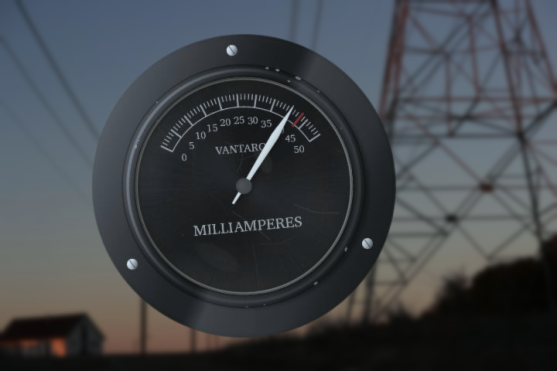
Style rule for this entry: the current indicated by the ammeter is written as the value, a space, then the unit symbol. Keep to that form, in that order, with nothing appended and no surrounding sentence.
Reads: 40 mA
